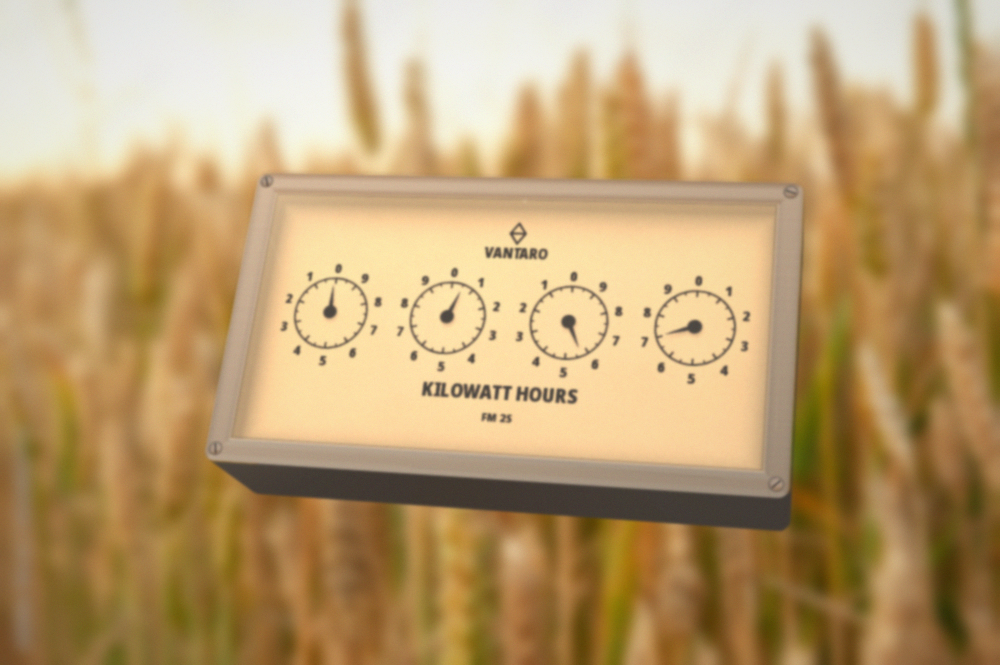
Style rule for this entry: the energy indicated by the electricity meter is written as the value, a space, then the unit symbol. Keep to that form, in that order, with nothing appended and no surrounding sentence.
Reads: 57 kWh
